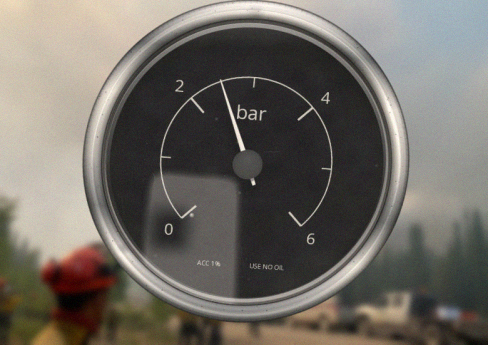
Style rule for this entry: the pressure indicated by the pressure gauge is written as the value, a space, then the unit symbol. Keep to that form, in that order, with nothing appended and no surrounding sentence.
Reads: 2.5 bar
